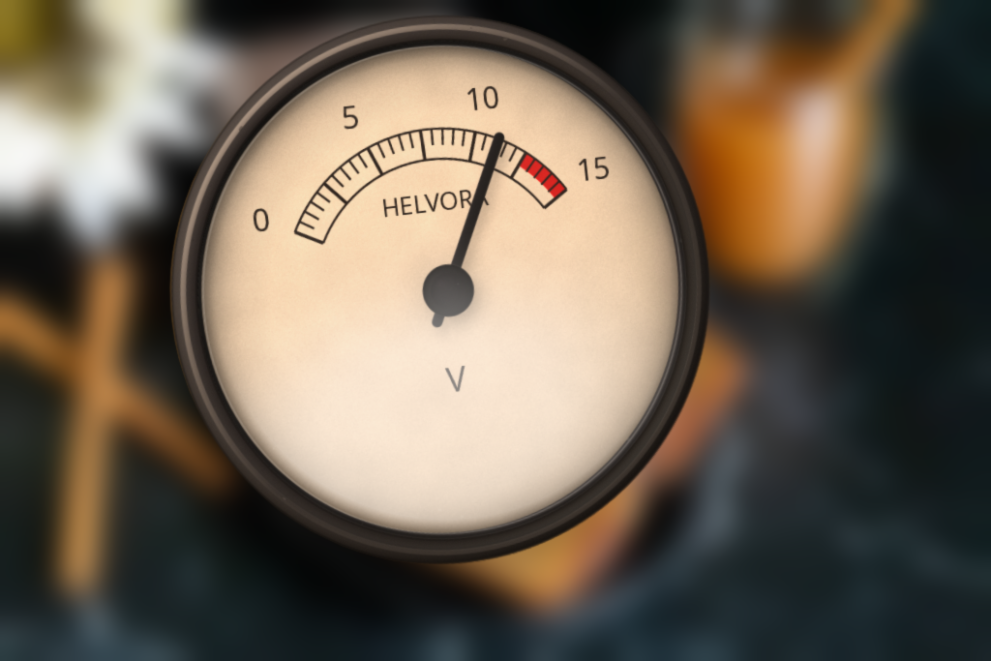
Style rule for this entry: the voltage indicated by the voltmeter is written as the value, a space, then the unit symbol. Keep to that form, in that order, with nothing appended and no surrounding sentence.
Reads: 11 V
